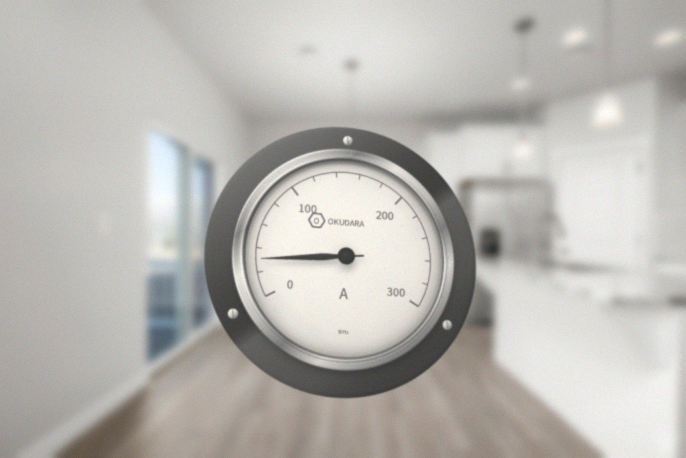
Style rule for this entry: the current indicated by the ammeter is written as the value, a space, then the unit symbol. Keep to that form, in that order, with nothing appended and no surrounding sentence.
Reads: 30 A
